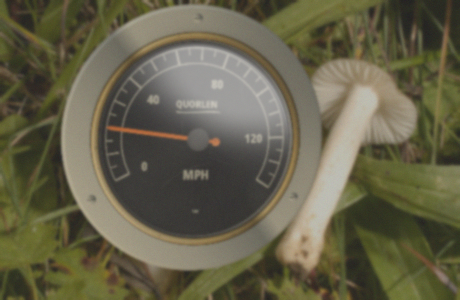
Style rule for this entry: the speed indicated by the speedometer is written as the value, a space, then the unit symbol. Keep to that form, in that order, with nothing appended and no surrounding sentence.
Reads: 20 mph
